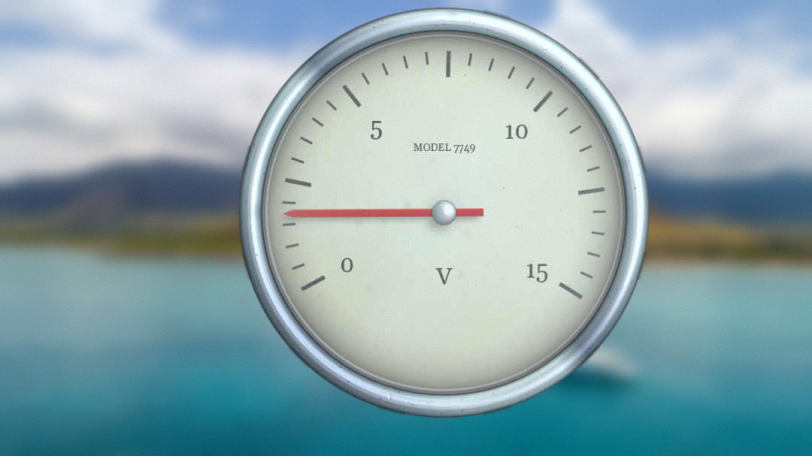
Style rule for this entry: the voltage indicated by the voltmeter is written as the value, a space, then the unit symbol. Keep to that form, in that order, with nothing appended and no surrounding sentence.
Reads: 1.75 V
